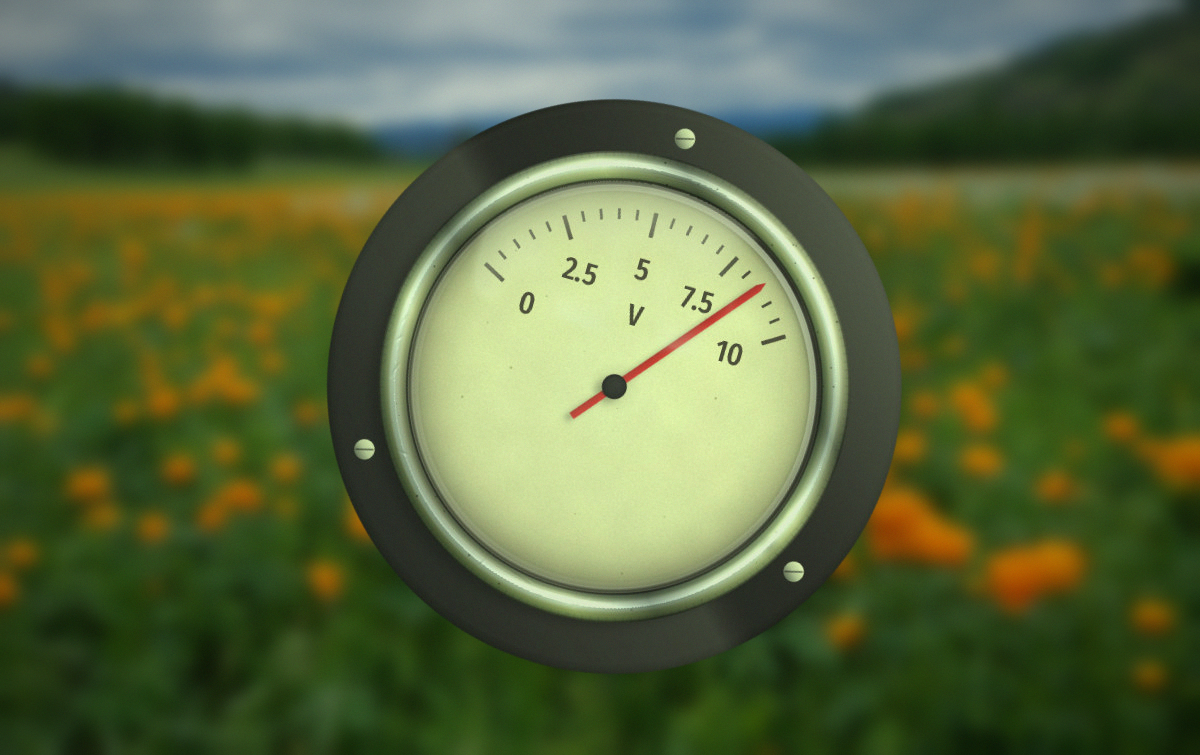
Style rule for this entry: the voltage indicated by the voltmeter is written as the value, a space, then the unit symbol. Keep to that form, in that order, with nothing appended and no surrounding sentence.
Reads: 8.5 V
